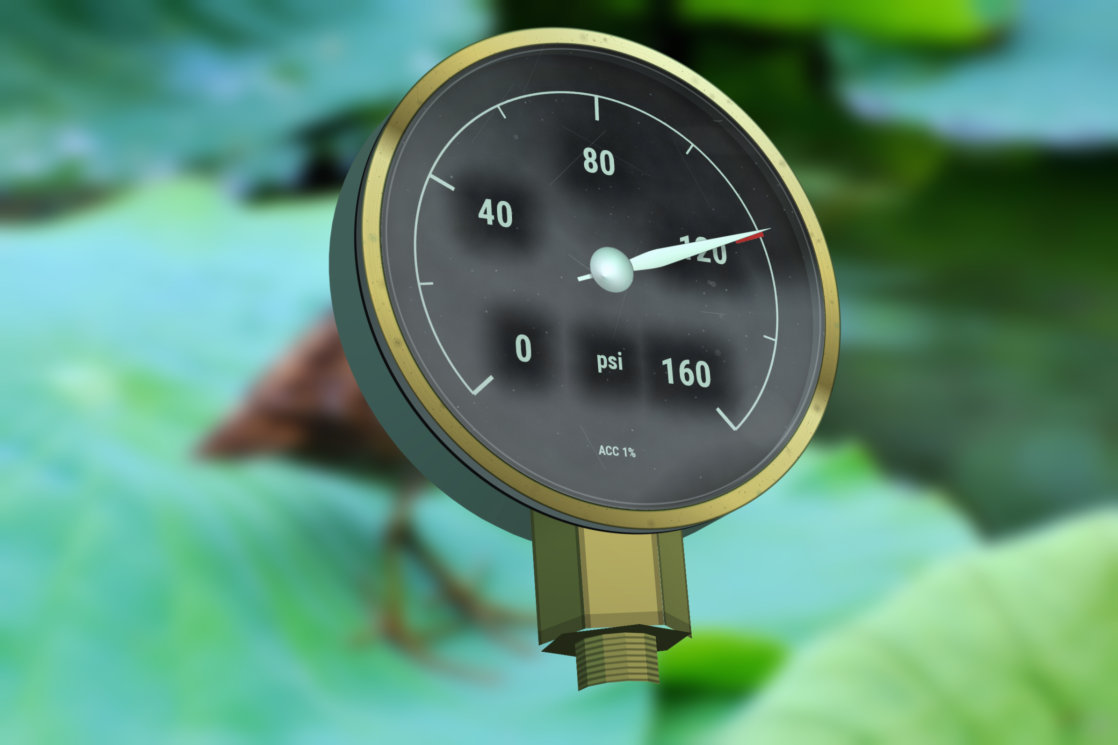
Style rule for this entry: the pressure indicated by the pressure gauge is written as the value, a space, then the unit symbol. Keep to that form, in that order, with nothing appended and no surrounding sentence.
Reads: 120 psi
